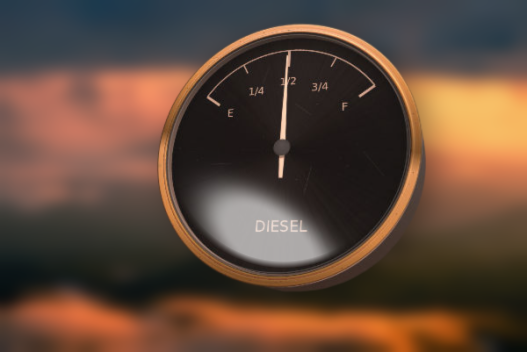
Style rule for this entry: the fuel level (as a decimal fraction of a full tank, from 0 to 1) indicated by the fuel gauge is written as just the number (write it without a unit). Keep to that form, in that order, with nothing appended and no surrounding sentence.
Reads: 0.5
